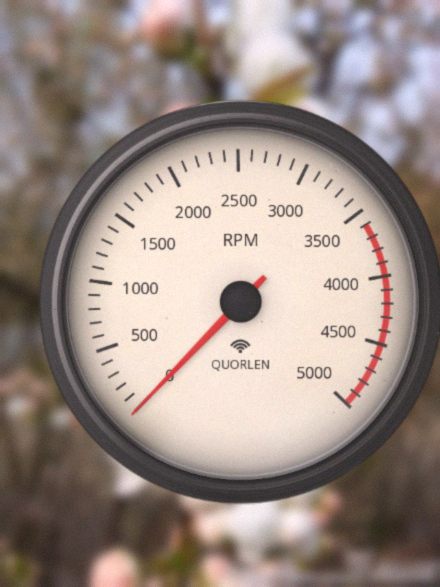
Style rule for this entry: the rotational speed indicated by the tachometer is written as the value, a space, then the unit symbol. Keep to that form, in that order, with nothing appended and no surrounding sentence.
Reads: 0 rpm
